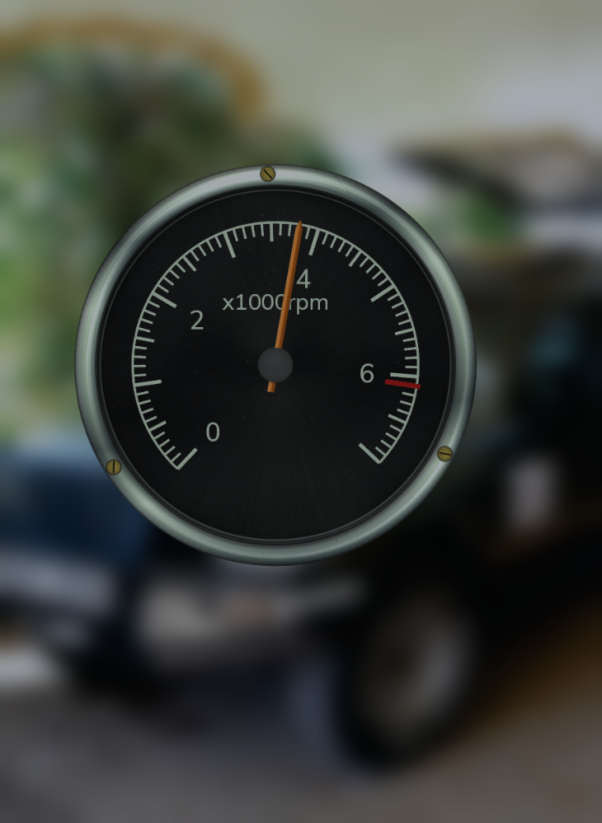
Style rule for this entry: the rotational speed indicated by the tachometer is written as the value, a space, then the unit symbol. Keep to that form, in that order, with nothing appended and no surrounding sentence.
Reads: 3800 rpm
